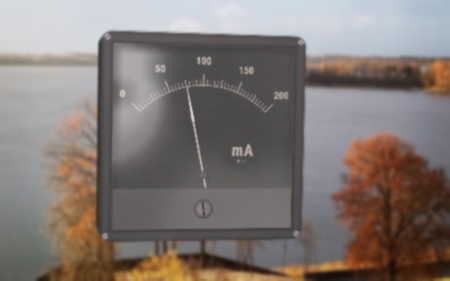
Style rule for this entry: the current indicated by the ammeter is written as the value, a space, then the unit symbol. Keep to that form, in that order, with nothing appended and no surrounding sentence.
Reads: 75 mA
